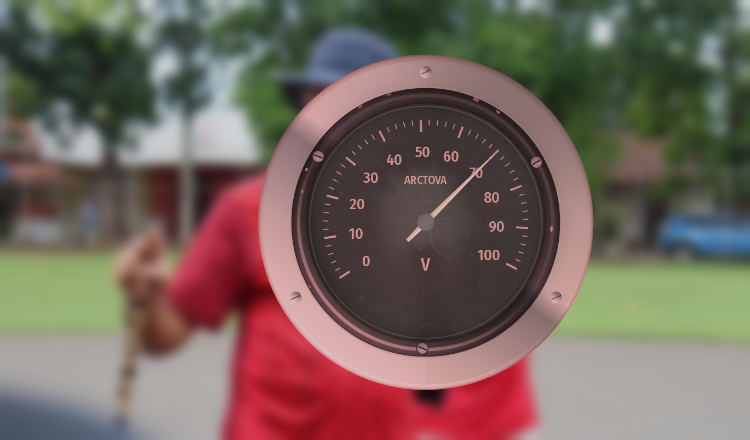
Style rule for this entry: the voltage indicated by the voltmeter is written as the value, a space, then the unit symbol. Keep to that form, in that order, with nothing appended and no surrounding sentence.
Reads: 70 V
